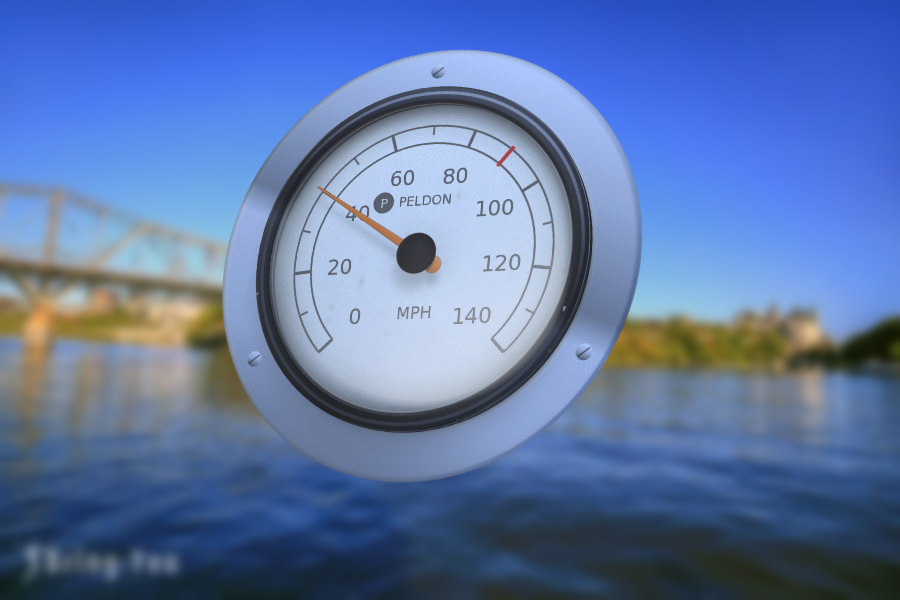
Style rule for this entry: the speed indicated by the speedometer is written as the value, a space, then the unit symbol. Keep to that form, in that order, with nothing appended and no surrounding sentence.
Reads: 40 mph
